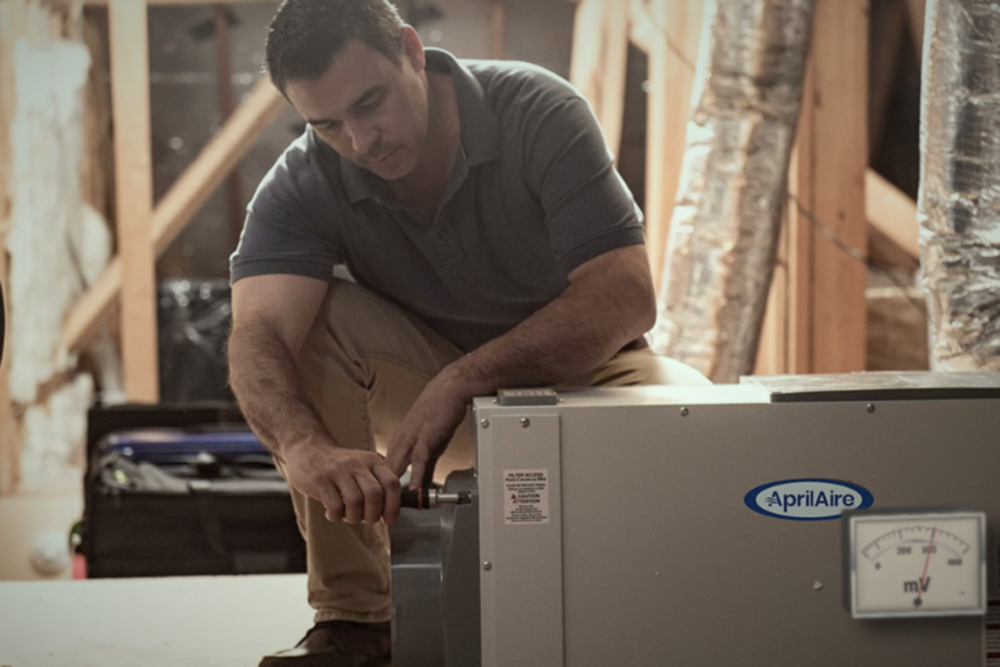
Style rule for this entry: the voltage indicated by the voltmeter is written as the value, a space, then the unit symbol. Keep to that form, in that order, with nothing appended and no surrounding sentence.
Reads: 300 mV
